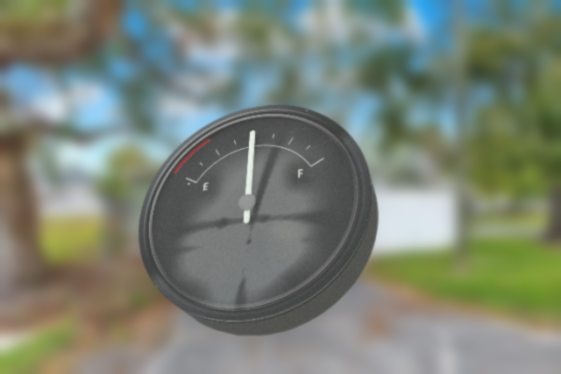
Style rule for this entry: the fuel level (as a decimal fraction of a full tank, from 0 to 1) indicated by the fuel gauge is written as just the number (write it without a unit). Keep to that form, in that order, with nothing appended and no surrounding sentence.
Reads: 0.5
